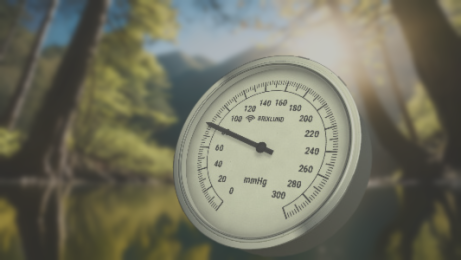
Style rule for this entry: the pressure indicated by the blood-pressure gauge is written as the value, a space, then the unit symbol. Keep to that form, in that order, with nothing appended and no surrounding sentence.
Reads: 80 mmHg
